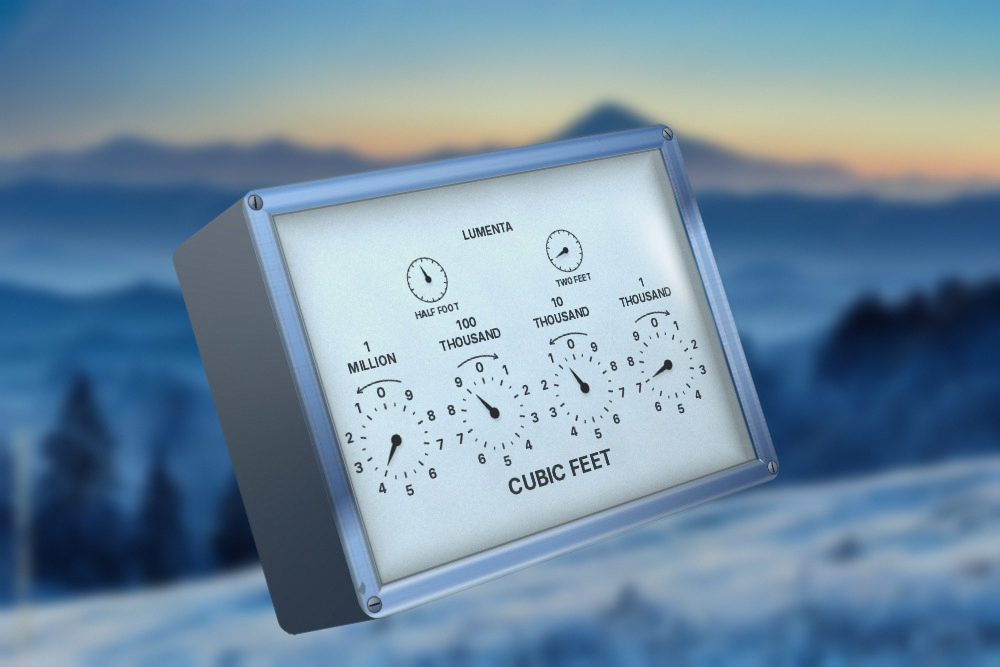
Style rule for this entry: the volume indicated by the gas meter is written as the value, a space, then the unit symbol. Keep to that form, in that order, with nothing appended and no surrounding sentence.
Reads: 390700 ft³
